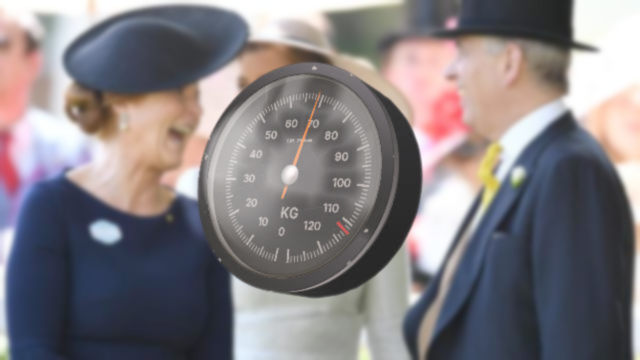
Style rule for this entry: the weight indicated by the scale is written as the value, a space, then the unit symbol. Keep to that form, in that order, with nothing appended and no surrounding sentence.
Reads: 70 kg
